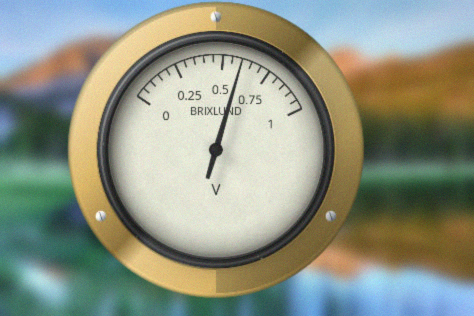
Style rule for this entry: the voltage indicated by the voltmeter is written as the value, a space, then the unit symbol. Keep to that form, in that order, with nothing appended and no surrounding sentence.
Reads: 0.6 V
